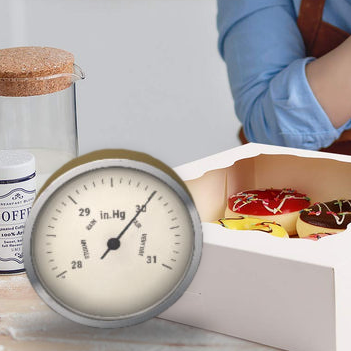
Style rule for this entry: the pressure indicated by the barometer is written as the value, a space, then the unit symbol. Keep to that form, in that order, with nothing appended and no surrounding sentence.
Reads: 30 inHg
